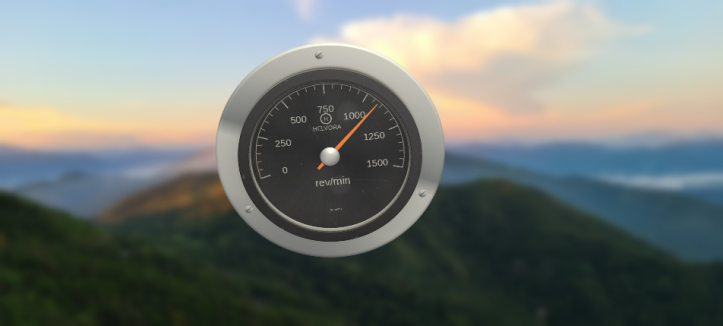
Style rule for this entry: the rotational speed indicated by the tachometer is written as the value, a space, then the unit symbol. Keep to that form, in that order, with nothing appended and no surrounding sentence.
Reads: 1075 rpm
